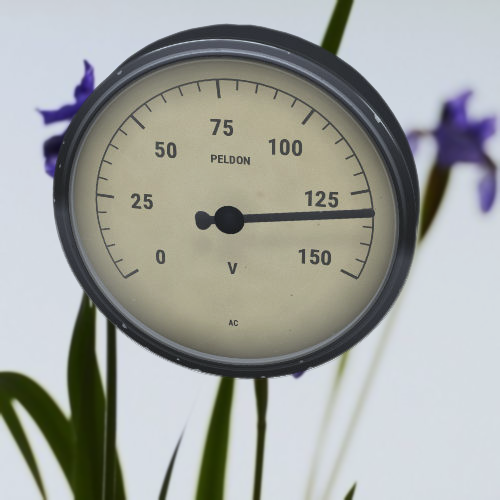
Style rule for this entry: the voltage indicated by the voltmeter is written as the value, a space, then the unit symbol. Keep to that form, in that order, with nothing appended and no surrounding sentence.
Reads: 130 V
